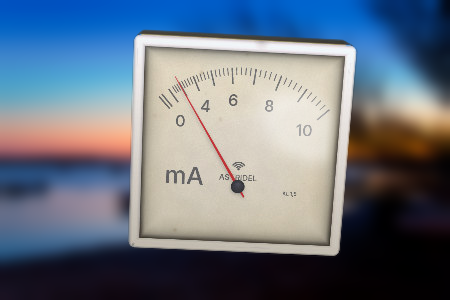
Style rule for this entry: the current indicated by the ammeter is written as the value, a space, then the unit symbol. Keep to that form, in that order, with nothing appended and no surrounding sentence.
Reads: 3 mA
